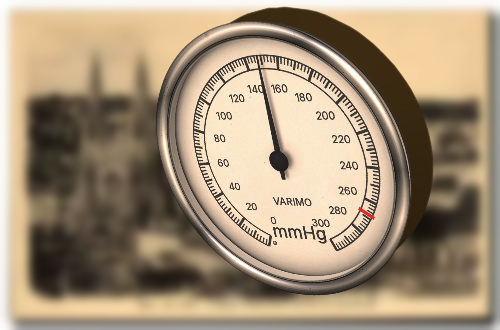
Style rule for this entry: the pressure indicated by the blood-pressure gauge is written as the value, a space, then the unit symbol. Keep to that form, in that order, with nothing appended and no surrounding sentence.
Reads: 150 mmHg
